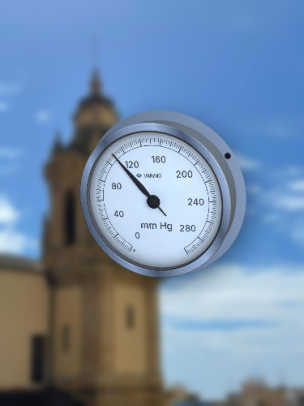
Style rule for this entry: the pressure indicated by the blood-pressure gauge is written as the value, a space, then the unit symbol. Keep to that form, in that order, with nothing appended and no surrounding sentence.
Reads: 110 mmHg
